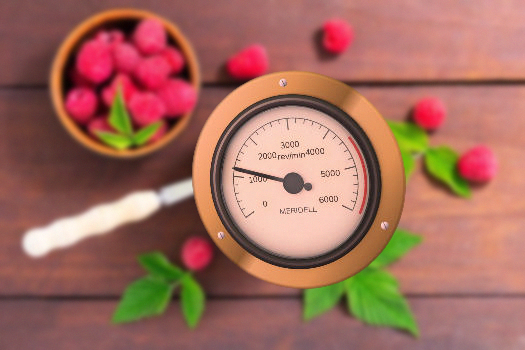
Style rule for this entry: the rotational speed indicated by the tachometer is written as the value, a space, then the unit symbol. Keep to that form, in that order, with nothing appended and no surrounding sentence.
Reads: 1200 rpm
